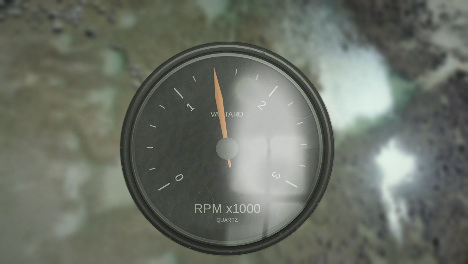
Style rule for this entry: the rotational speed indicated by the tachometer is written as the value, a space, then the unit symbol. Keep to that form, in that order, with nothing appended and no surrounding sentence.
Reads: 1400 rpm
